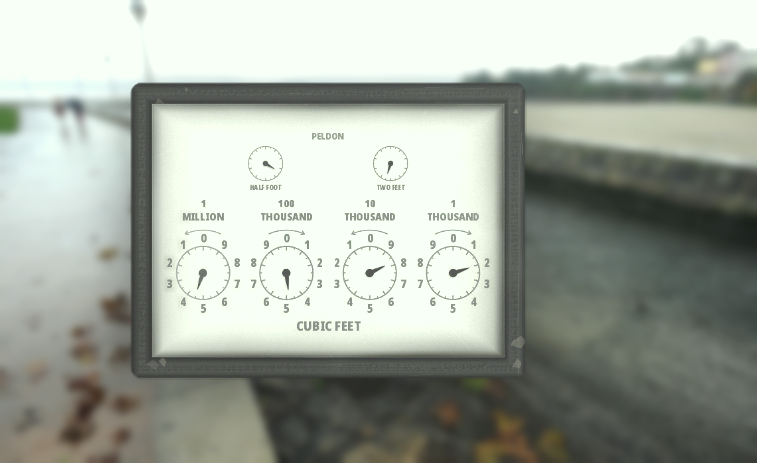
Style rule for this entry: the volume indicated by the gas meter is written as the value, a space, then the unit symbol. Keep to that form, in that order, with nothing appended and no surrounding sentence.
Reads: 448200 ft³
